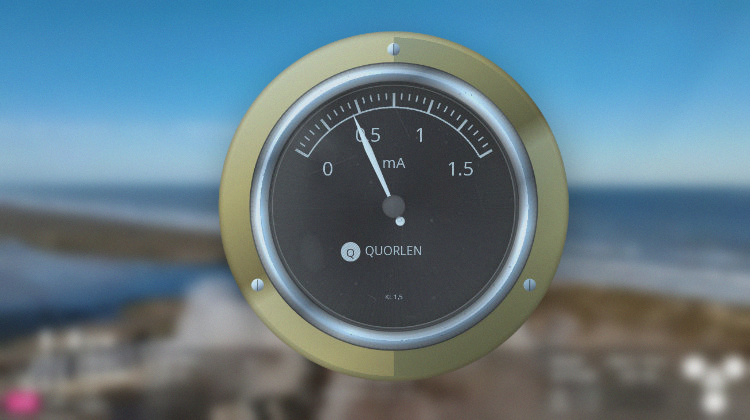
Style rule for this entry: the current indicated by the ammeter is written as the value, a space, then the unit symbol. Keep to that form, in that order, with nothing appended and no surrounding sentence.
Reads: 0.45 mA
